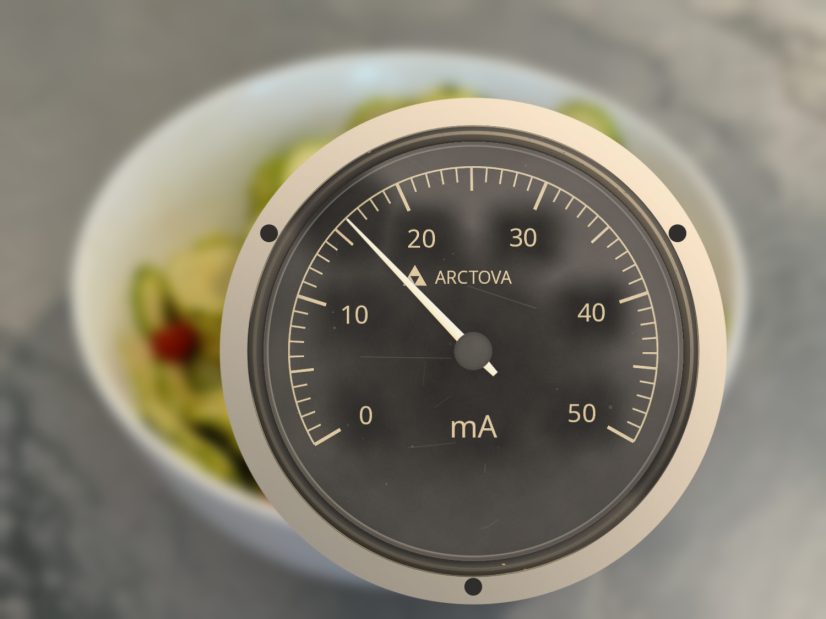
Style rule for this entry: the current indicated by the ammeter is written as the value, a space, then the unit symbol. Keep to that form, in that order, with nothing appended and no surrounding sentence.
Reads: 16 mA
